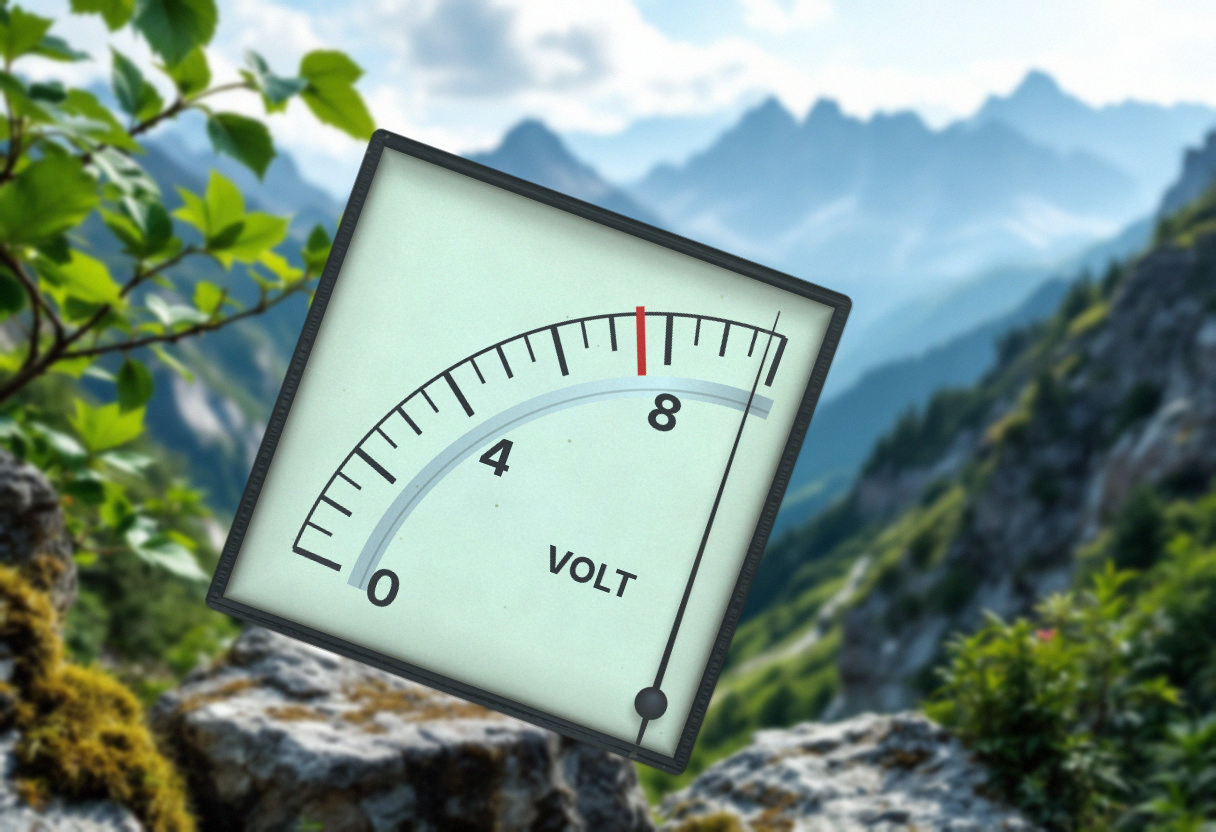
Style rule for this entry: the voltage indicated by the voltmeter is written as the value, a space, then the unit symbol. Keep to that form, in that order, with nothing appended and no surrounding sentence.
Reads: 9.75 V
